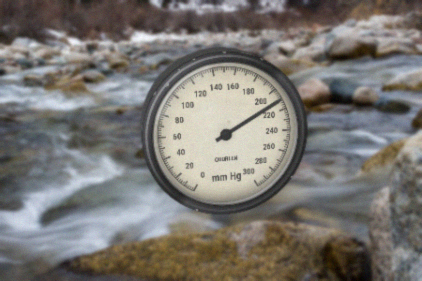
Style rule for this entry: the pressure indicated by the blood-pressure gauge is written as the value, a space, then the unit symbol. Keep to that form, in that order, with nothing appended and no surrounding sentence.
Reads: 210 mmHg
